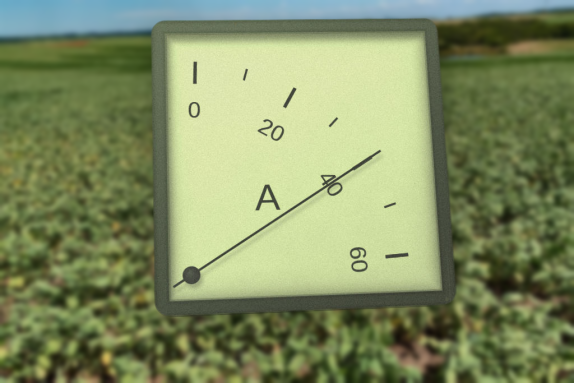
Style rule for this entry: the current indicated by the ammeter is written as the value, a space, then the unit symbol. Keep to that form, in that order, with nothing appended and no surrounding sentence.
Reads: 40 A
